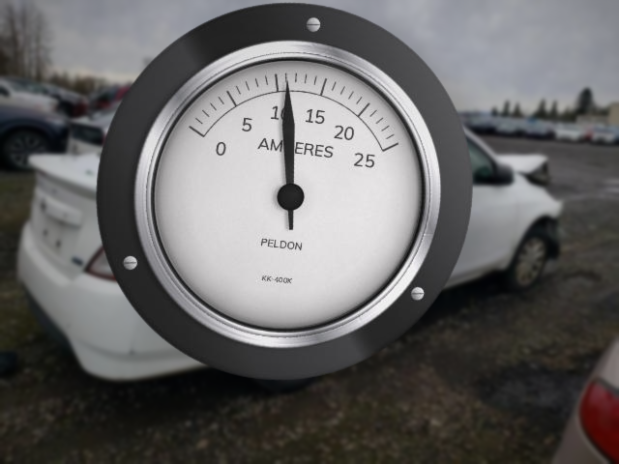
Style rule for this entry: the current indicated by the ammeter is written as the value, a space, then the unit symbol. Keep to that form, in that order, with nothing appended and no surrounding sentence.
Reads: 11 A
